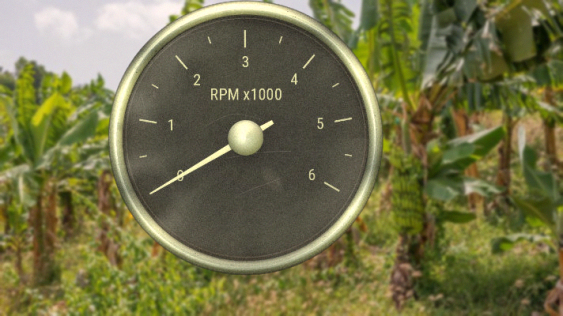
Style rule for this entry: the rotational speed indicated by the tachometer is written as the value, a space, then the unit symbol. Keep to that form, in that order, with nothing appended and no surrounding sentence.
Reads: 0 rpm
